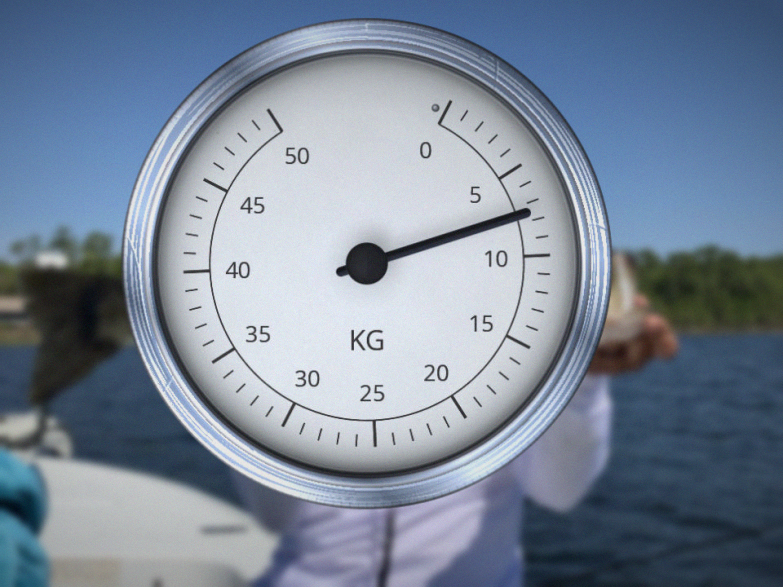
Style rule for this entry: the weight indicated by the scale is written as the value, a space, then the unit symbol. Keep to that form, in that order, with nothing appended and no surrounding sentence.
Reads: 7.5 kg
